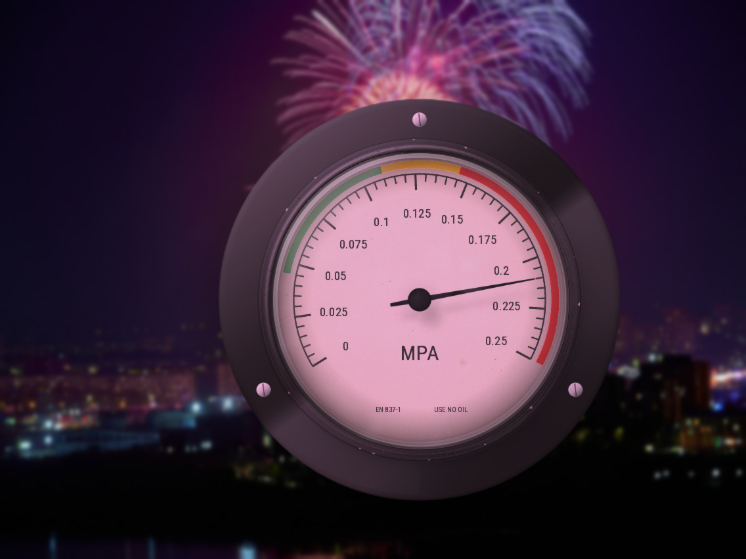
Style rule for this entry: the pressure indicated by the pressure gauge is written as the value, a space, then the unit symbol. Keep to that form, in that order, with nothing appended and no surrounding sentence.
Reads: 0.21 MPa
